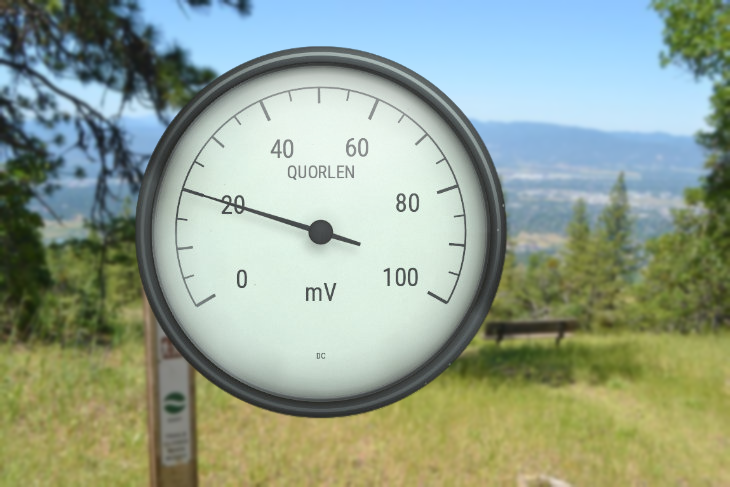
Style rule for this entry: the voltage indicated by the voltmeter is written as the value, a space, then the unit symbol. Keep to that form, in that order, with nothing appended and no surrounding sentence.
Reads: 20 mV
